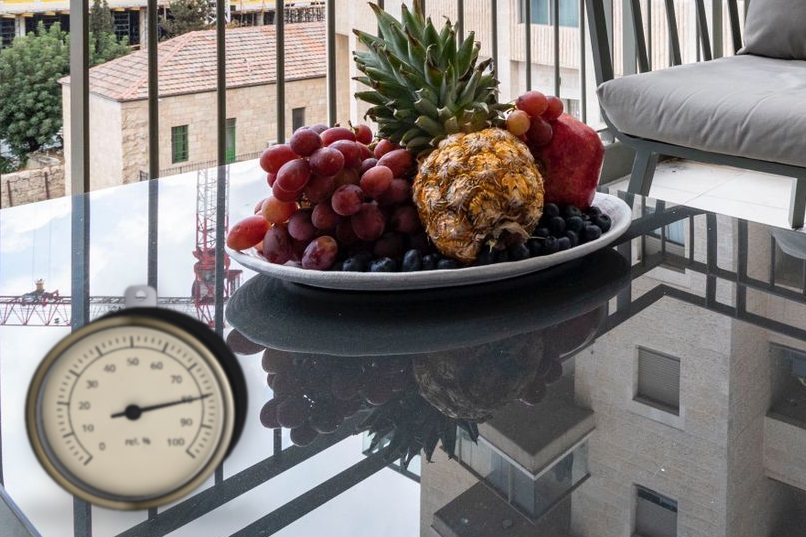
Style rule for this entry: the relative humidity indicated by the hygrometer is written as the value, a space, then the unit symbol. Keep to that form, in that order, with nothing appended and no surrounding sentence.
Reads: 80 %
